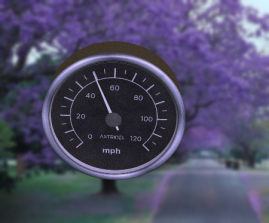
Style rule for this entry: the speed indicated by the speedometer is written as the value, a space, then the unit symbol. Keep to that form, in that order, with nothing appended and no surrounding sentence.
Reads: 50 mph
